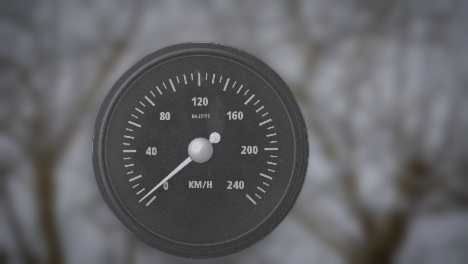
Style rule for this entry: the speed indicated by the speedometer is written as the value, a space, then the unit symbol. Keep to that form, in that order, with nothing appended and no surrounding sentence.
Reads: 5 km/h
